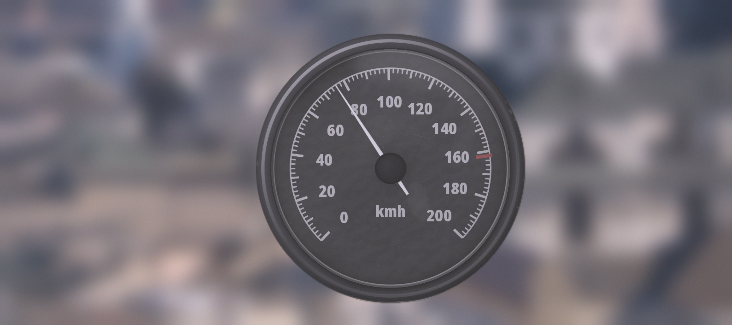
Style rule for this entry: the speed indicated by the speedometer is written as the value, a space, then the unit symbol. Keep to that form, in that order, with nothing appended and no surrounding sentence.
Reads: 76 km/h
